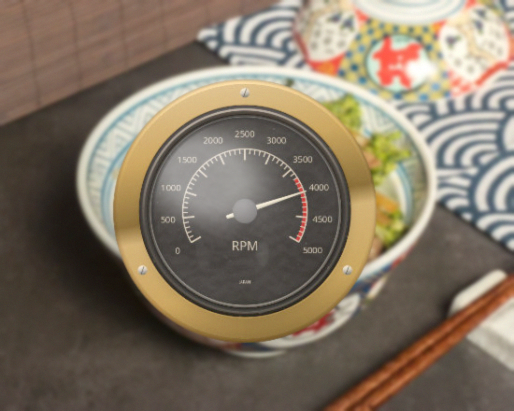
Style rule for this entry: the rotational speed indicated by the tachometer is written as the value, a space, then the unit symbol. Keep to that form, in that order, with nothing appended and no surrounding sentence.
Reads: 4000 rpm
